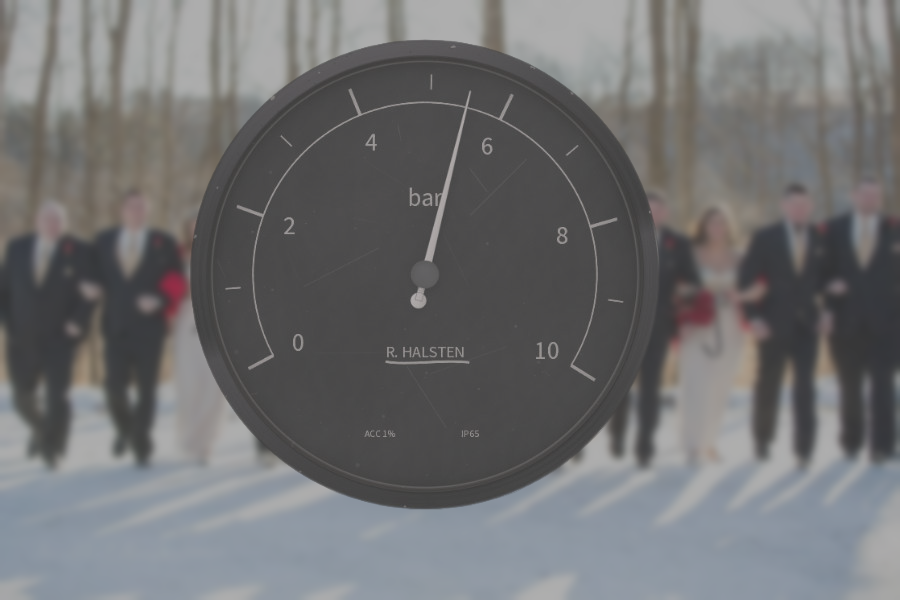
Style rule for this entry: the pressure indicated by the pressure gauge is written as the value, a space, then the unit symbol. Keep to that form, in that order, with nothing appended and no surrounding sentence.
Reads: 5.5 bar
